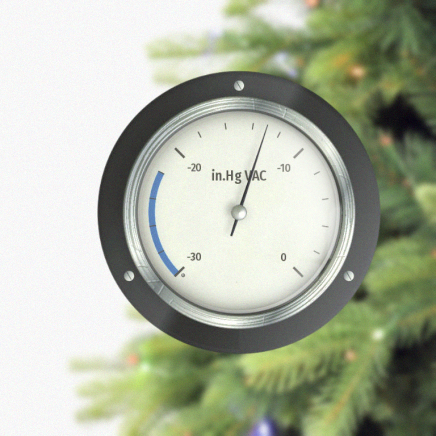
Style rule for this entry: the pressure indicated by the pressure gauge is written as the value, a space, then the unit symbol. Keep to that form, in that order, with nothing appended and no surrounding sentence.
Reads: -13 inHg
